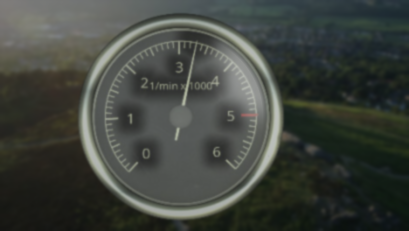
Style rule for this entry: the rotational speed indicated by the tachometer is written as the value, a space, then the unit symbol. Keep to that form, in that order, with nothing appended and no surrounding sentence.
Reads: 3300 rpm
